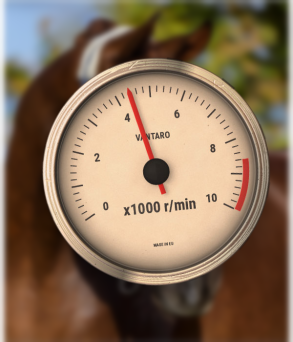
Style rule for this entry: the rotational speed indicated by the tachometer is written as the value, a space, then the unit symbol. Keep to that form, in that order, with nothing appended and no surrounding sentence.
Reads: 4400 rpm
